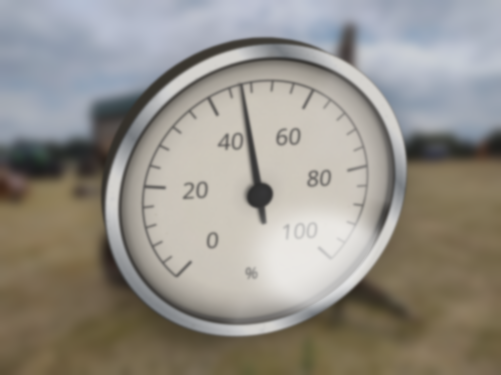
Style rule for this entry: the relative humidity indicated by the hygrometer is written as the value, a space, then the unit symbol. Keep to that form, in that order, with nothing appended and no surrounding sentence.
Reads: 46 %
